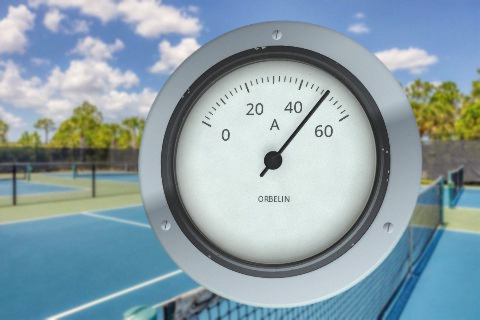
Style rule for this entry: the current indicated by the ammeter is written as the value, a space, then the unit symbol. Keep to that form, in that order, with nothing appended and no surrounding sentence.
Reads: 50 A
